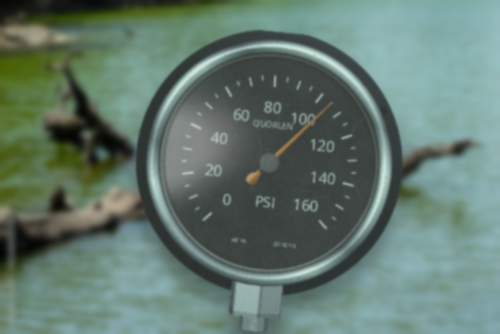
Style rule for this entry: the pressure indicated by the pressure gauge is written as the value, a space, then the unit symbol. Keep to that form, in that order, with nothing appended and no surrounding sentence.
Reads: 105 psi
